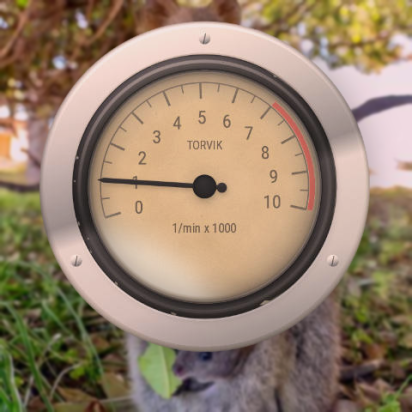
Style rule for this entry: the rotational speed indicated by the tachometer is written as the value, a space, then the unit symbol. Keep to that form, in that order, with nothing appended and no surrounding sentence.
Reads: 1000 rpm
